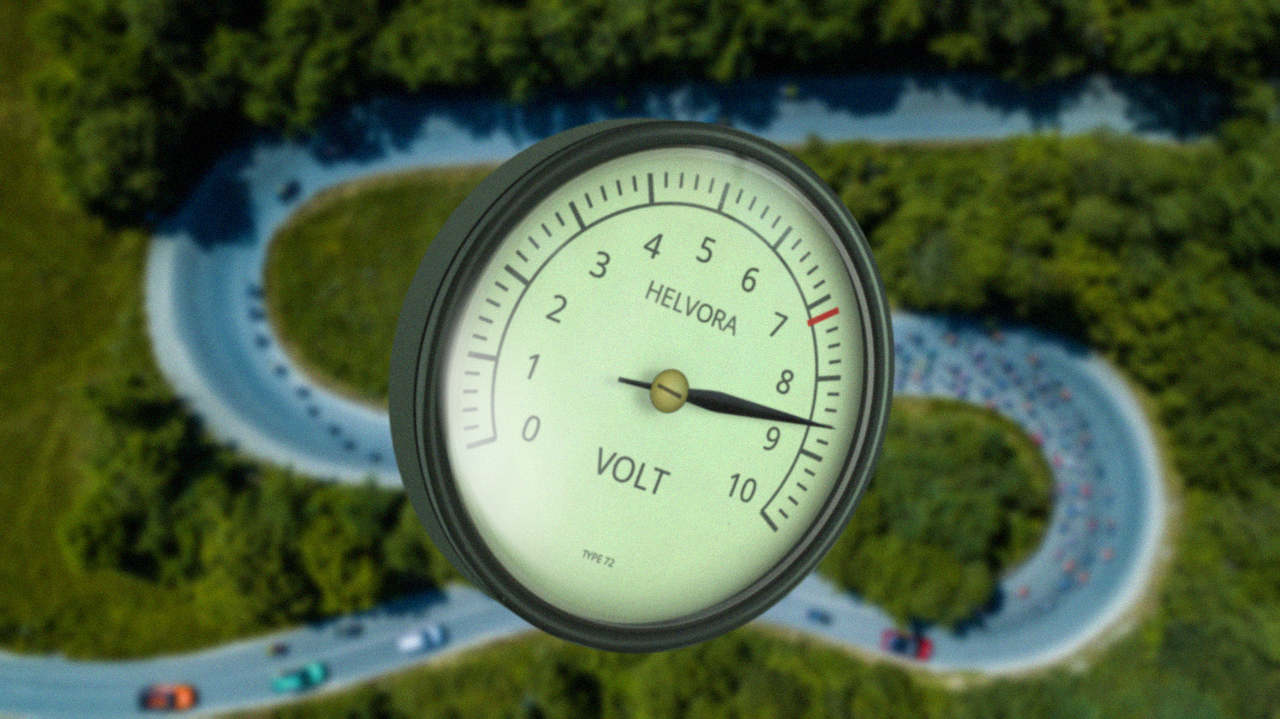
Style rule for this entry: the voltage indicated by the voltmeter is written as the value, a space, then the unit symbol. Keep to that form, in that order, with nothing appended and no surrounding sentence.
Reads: 8.6 V
